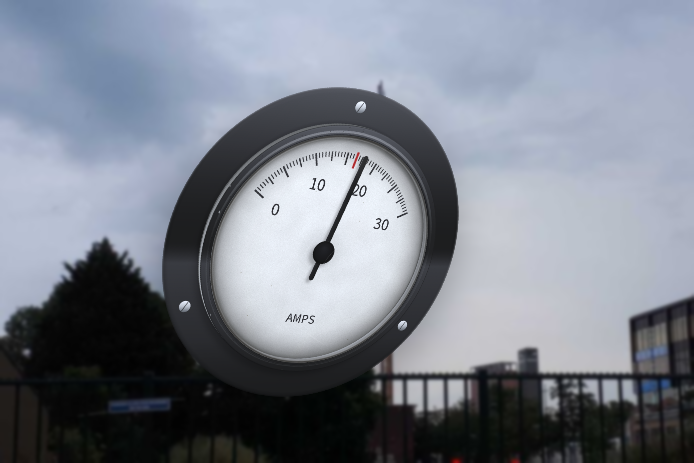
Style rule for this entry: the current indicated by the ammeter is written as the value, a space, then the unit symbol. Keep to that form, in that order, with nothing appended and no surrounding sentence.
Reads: 17.5 A
